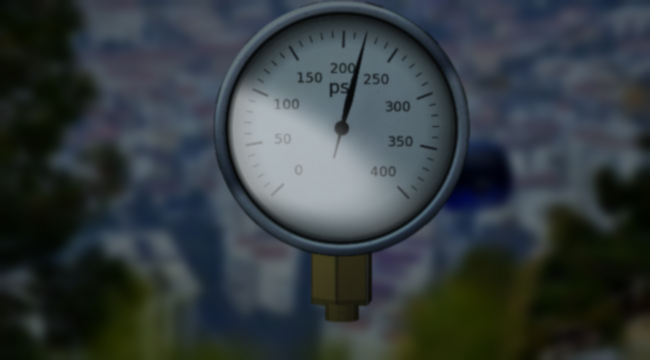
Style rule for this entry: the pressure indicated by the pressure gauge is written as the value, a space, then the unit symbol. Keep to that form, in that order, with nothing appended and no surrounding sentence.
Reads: 220 psi
